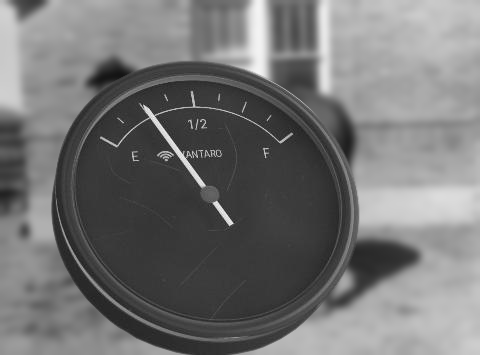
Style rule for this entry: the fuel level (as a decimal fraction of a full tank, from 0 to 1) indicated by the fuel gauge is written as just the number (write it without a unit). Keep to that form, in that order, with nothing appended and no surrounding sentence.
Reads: 0.25
